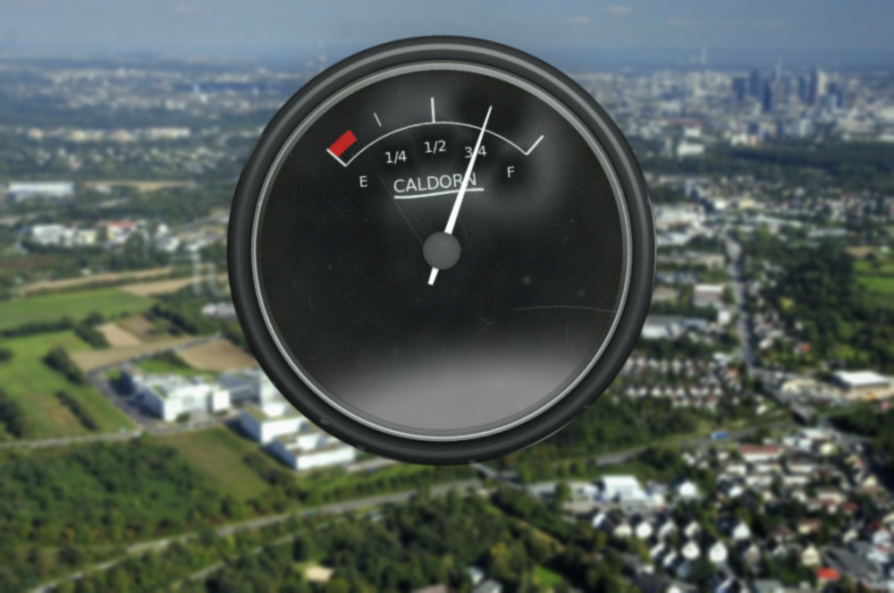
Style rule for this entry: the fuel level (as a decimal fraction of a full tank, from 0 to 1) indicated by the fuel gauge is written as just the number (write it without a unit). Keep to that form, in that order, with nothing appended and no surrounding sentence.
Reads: 0.75
